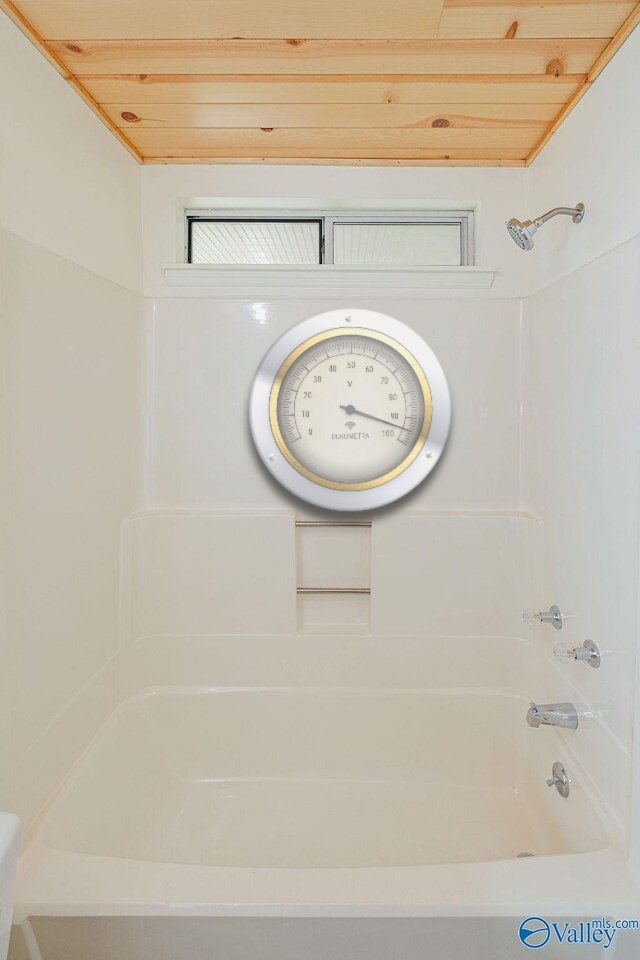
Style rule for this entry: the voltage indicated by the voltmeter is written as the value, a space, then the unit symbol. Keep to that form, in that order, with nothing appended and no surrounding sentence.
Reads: 95 V
